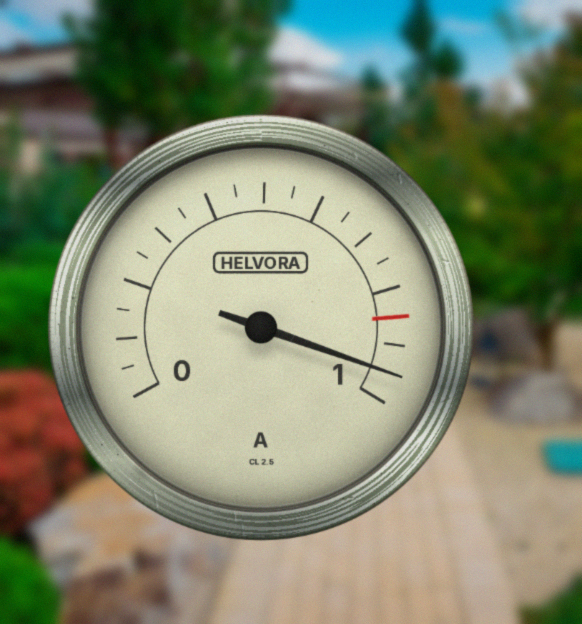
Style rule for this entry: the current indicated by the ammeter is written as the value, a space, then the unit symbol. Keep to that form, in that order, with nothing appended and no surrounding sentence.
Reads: 0.95 A
